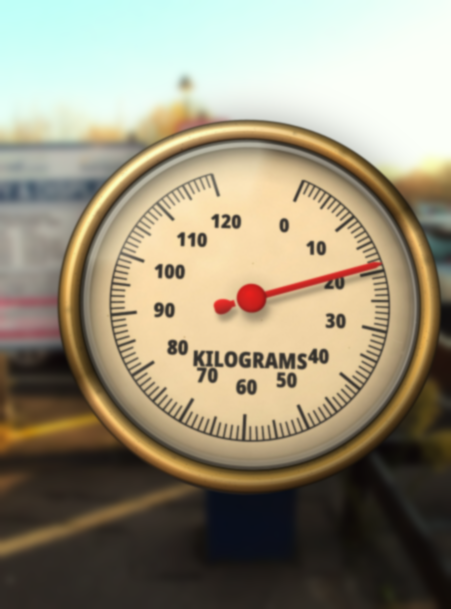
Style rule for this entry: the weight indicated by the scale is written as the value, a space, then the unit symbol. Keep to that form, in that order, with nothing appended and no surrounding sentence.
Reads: 19 kg
